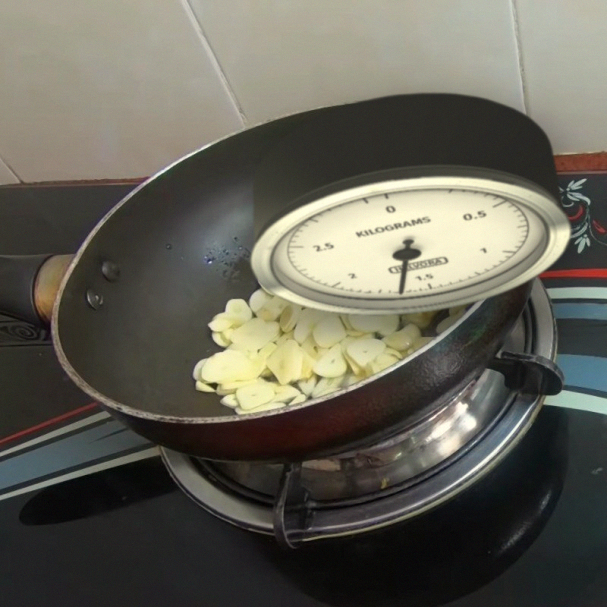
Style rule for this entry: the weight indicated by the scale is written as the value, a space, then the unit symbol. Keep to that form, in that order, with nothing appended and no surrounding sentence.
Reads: 1.65 kg
